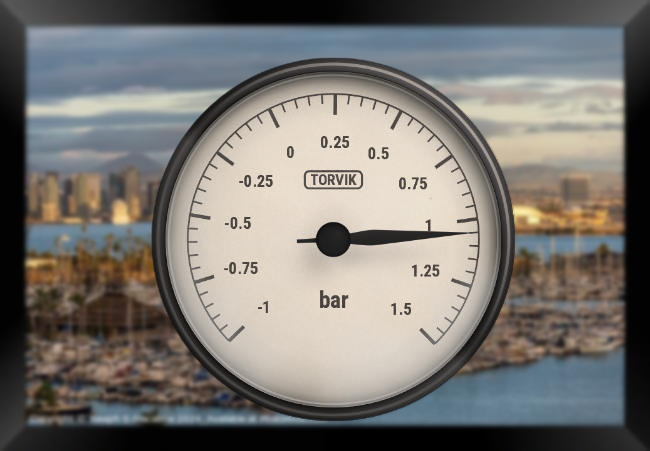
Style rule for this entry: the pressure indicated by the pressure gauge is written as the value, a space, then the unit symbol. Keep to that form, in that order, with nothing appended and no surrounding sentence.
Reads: 1.05 bar
